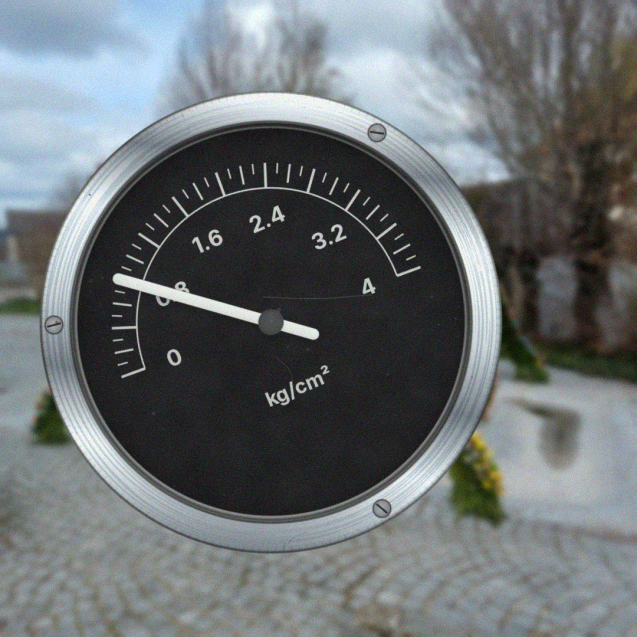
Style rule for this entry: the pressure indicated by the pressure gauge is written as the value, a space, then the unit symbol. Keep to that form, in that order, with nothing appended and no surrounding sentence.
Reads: 0.8 kg/cm²
